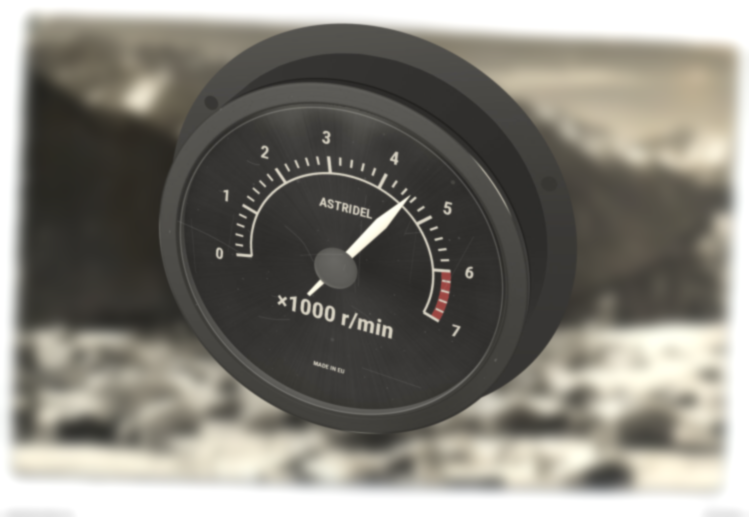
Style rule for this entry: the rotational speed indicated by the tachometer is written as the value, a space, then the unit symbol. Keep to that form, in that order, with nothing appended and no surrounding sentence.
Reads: 4500 rpm
